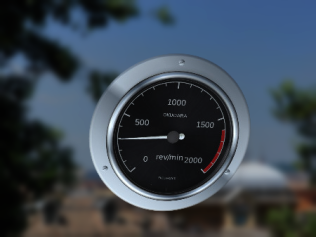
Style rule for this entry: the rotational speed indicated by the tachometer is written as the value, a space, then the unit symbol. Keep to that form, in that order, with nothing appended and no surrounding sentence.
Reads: 300 rpm
